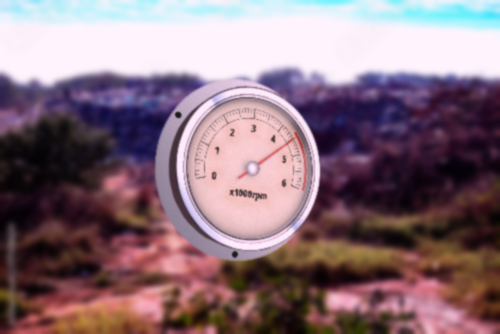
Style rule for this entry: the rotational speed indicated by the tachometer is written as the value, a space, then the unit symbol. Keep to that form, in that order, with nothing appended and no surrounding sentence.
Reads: 4500 rpm
